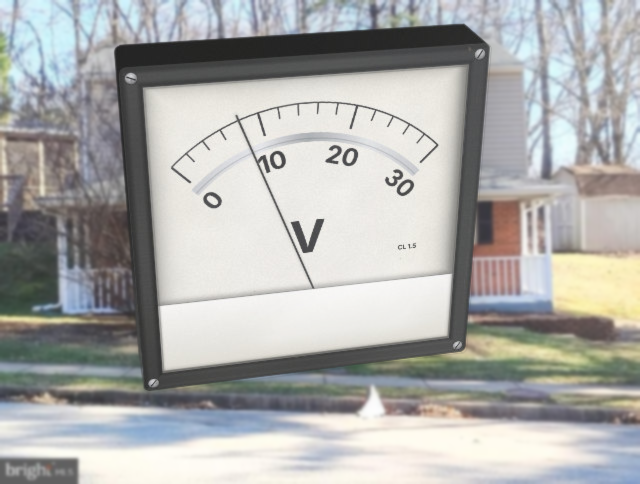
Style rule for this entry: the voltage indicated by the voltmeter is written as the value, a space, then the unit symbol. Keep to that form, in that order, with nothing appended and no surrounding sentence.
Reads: 8 V
